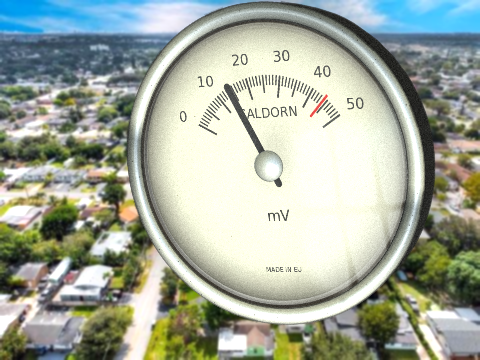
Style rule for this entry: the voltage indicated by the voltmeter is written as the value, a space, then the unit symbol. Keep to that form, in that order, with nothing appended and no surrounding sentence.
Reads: 15 mV
